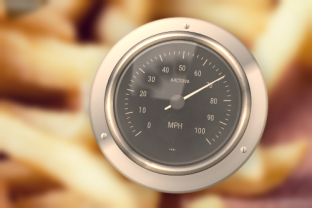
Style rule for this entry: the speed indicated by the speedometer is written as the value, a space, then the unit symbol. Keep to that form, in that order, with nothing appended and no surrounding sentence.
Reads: 70 mph
